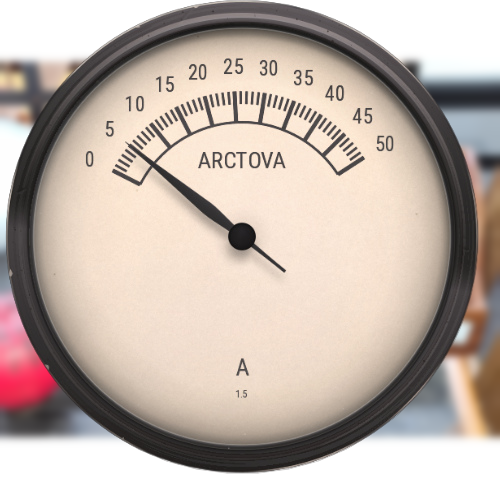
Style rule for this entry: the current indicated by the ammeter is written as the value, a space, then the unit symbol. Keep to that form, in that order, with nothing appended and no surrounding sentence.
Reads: 5 A
